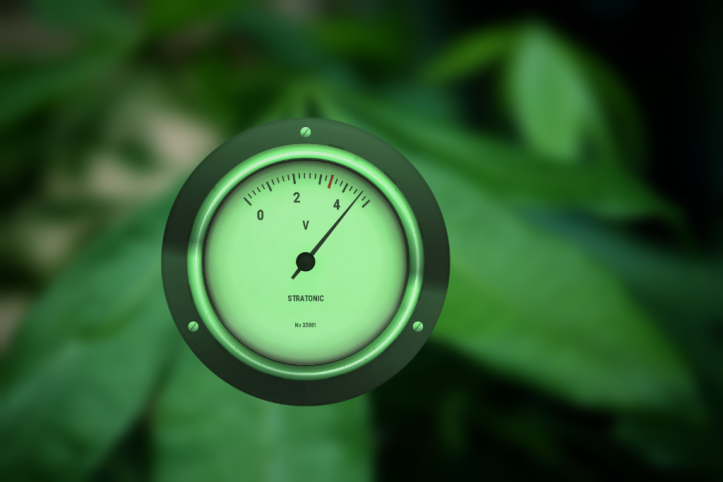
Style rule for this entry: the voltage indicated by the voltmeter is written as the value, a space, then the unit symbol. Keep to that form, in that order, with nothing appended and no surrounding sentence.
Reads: 4.6 V
